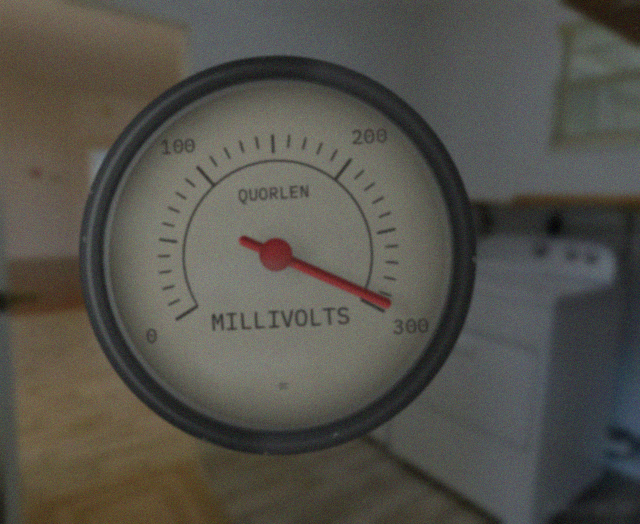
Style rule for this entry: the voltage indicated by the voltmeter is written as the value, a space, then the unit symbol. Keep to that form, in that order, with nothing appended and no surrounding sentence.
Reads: 295 mV
